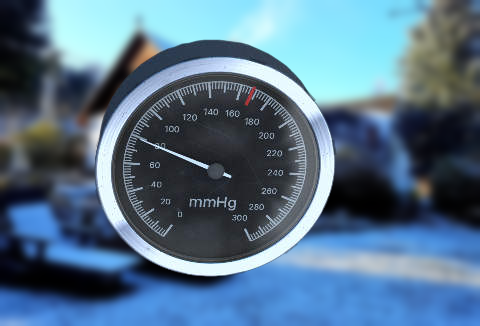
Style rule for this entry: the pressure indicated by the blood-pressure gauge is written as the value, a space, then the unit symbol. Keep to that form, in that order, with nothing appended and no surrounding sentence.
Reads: 80 mmHg
